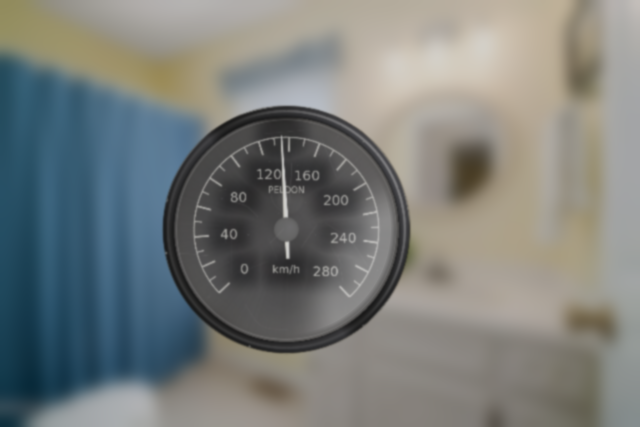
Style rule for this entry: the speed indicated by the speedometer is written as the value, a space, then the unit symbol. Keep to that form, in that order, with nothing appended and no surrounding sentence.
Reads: 135 km/h
